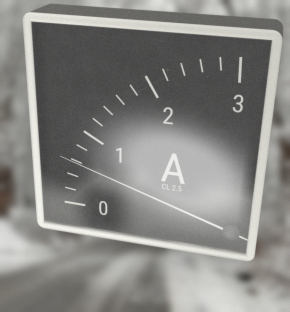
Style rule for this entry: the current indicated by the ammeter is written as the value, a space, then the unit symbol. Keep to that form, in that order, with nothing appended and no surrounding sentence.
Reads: 0.6 A
